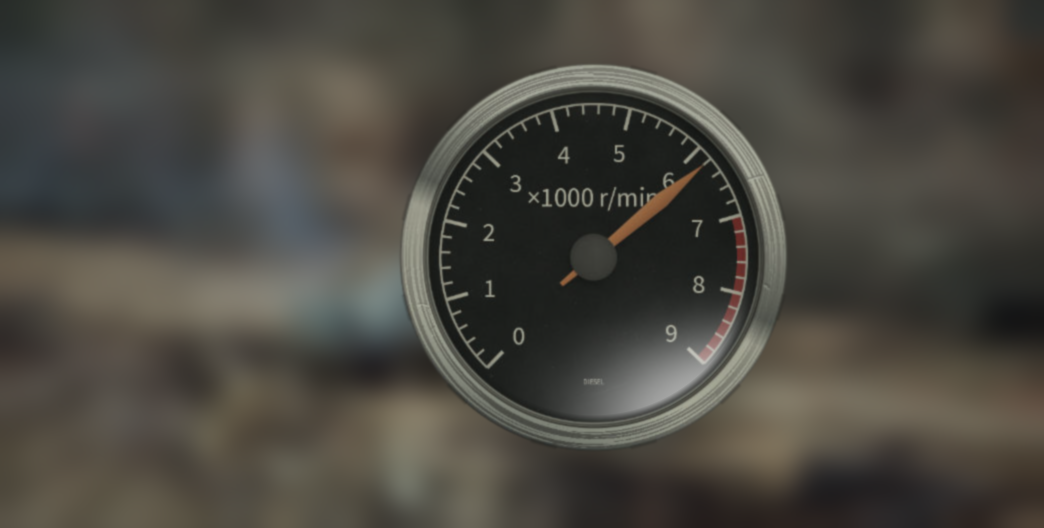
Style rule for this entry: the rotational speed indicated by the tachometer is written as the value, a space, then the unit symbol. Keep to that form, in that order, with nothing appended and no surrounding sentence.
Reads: 6200 rpm
